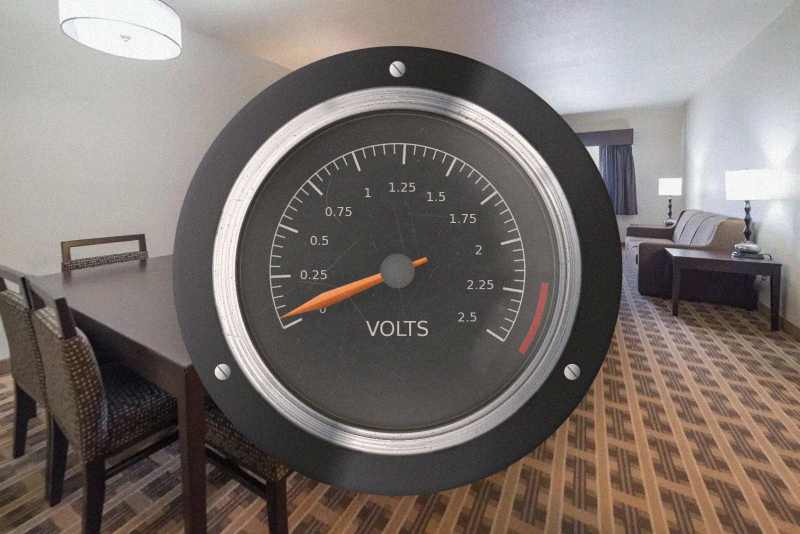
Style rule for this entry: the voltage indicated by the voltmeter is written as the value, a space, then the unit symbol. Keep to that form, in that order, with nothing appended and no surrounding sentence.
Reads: 0.05 V
